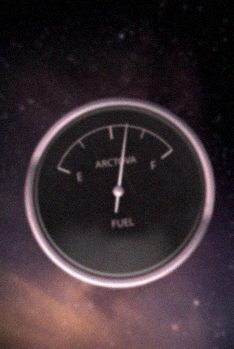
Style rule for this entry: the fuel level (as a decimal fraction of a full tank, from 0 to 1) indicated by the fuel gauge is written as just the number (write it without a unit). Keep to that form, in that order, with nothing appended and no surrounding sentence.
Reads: 0.625
